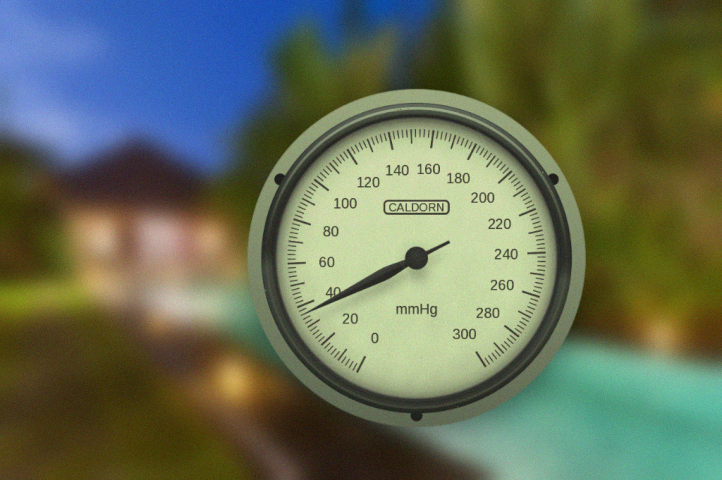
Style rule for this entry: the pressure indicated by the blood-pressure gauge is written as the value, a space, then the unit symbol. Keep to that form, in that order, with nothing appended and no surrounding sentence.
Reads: 36 mmHg
